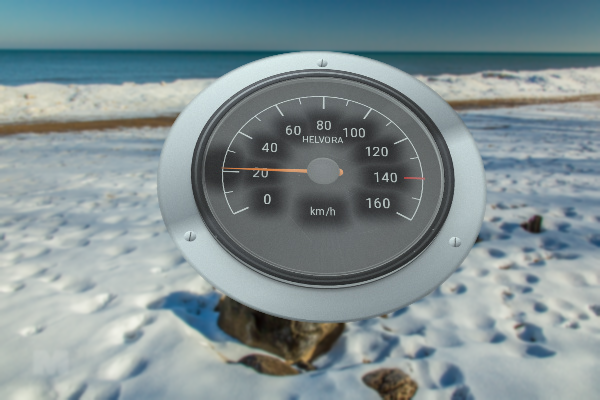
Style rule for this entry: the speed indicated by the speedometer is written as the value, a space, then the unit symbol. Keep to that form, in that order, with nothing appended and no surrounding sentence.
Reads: 20 km/h
